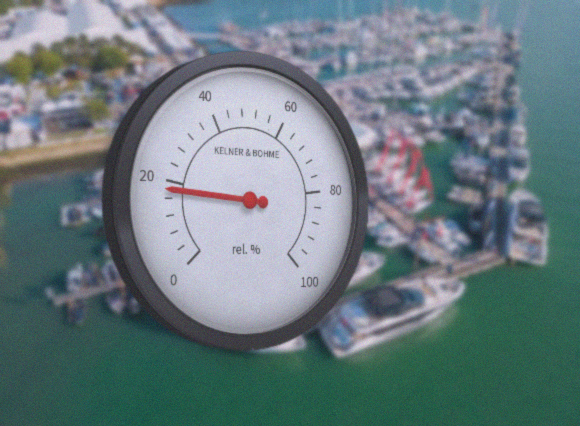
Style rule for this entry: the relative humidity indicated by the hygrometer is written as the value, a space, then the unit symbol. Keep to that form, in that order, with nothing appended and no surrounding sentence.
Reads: 18 %
